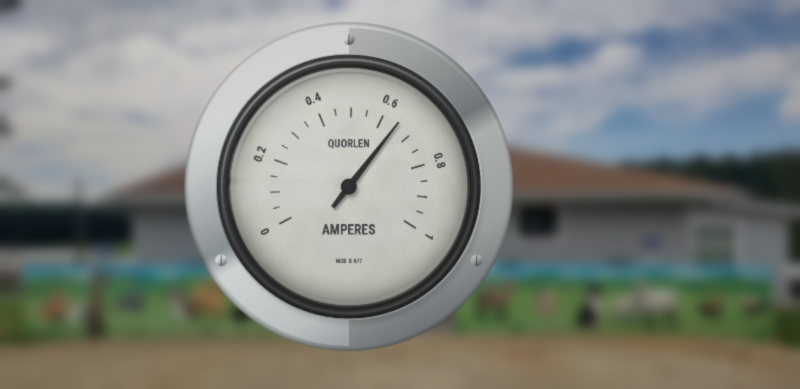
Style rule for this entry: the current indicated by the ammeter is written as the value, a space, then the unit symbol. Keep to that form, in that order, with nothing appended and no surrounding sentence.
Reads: 0.65 A
